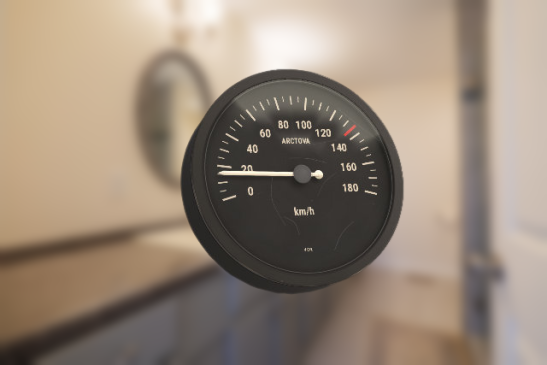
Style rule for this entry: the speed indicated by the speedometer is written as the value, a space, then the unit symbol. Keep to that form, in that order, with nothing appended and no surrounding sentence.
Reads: 15 km/h
